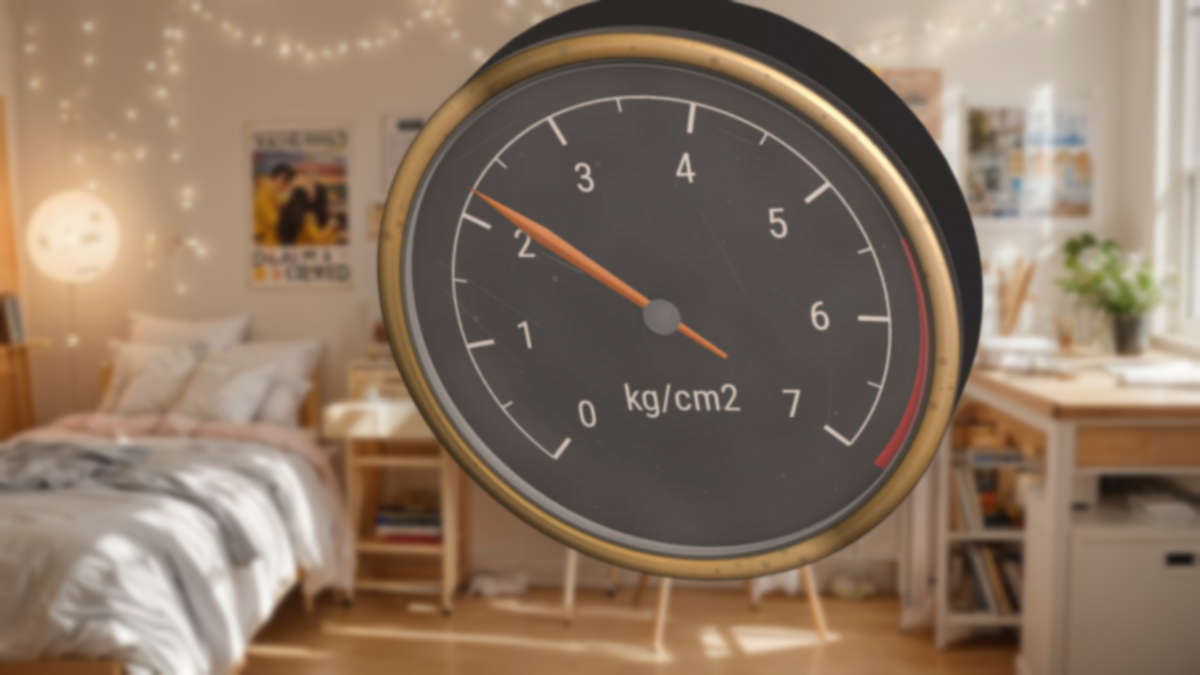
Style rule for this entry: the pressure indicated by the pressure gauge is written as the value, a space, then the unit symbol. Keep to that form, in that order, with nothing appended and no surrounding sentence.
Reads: 2.25 kg/cm²
